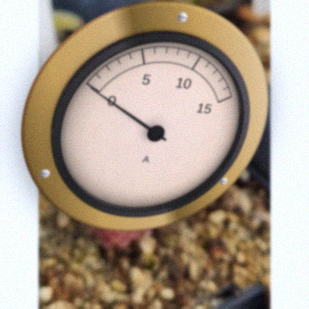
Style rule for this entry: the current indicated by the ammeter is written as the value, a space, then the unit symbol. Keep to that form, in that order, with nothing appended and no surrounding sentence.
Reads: 0 A
